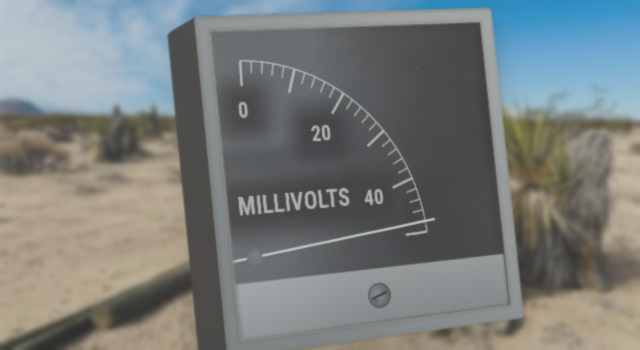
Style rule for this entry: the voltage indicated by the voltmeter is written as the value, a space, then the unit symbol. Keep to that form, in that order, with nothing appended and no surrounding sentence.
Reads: 48 mV
